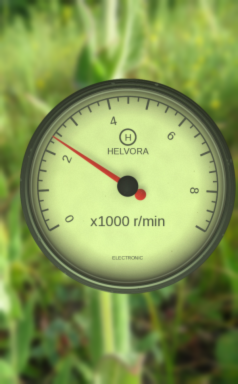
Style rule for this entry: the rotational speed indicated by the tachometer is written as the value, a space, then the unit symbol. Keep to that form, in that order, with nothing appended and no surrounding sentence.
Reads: 2375 rpm
